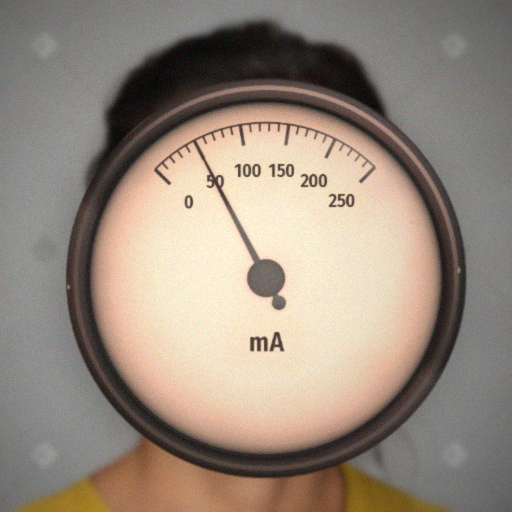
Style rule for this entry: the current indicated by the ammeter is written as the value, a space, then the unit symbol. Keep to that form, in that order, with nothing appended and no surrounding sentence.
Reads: 50 mA
